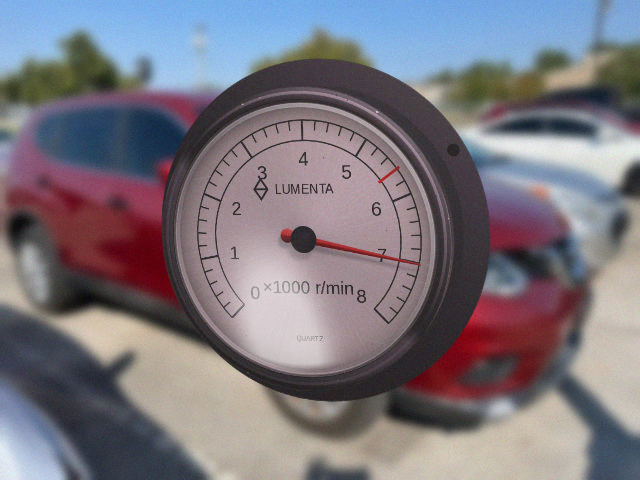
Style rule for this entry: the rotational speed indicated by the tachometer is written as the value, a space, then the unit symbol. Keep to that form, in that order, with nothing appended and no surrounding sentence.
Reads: 7000 rpm
